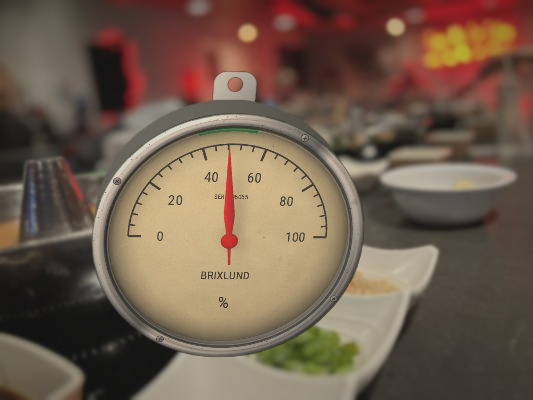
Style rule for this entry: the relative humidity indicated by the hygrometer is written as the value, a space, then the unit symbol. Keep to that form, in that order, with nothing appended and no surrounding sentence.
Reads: 48 %
